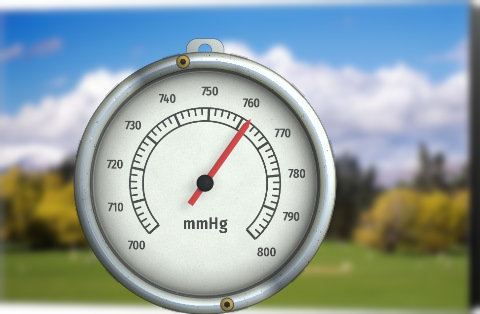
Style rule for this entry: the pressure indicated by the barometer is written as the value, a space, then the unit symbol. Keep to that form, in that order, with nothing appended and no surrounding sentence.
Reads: 762 mmHg
